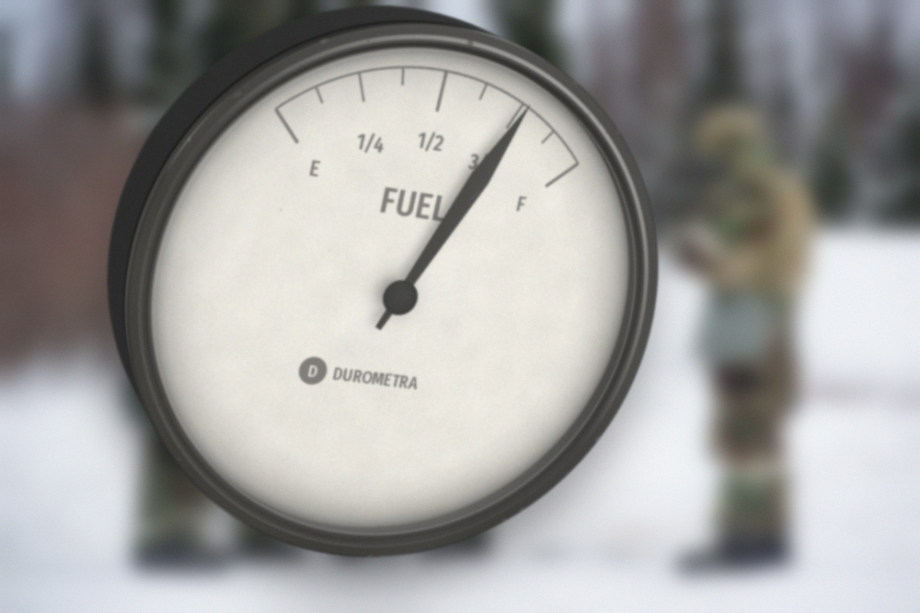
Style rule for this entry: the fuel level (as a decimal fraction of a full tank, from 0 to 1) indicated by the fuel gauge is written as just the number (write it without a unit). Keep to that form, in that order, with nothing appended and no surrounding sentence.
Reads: 0.75
